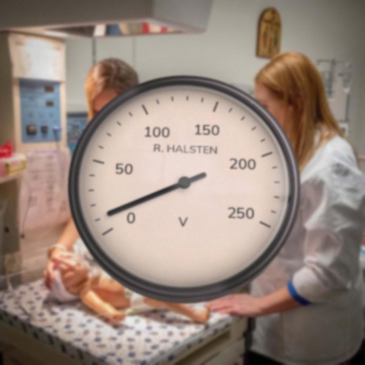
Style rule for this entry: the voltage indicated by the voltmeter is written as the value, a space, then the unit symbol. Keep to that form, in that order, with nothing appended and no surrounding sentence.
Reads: 10 V
